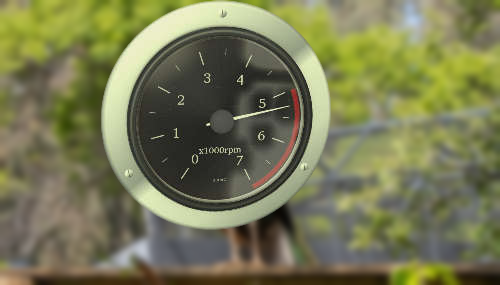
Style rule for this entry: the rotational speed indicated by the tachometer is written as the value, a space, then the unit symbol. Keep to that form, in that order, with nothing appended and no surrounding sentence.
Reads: 5250 rpm
